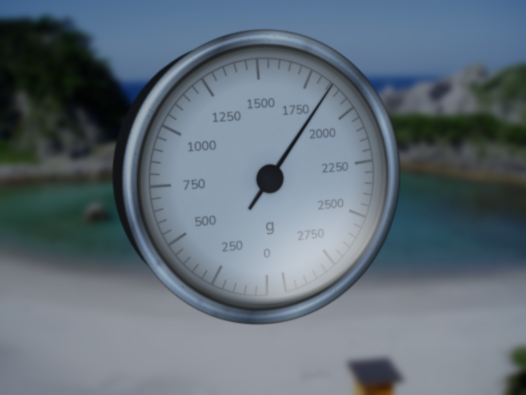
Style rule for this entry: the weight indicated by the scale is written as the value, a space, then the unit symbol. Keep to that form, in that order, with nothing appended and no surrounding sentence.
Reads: 1850 g
